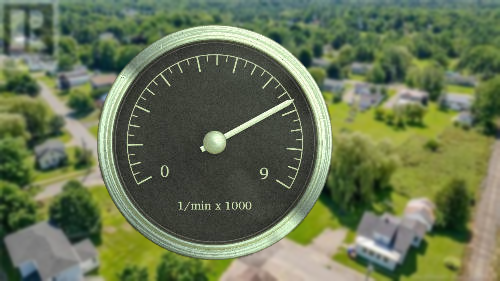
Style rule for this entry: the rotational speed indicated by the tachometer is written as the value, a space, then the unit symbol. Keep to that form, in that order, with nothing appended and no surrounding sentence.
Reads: 6750 rpm
